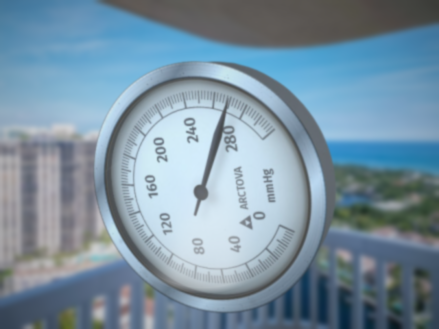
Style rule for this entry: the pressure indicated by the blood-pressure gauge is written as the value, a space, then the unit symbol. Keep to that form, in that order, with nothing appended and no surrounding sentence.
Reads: 270 mmHg
